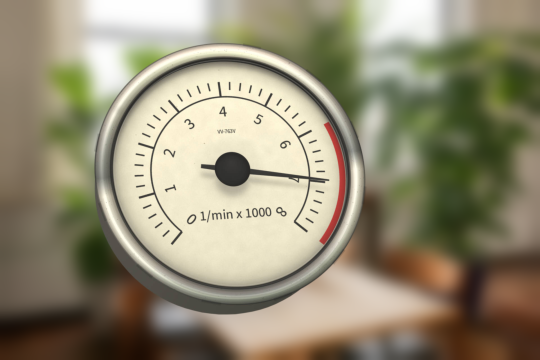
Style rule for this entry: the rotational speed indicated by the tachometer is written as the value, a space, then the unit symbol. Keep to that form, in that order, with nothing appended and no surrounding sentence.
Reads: 7000 rpm
